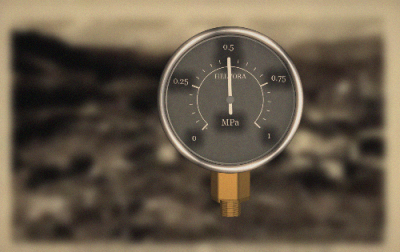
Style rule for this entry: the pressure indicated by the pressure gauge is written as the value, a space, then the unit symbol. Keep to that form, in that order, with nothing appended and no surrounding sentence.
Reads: 0.5 MPa
